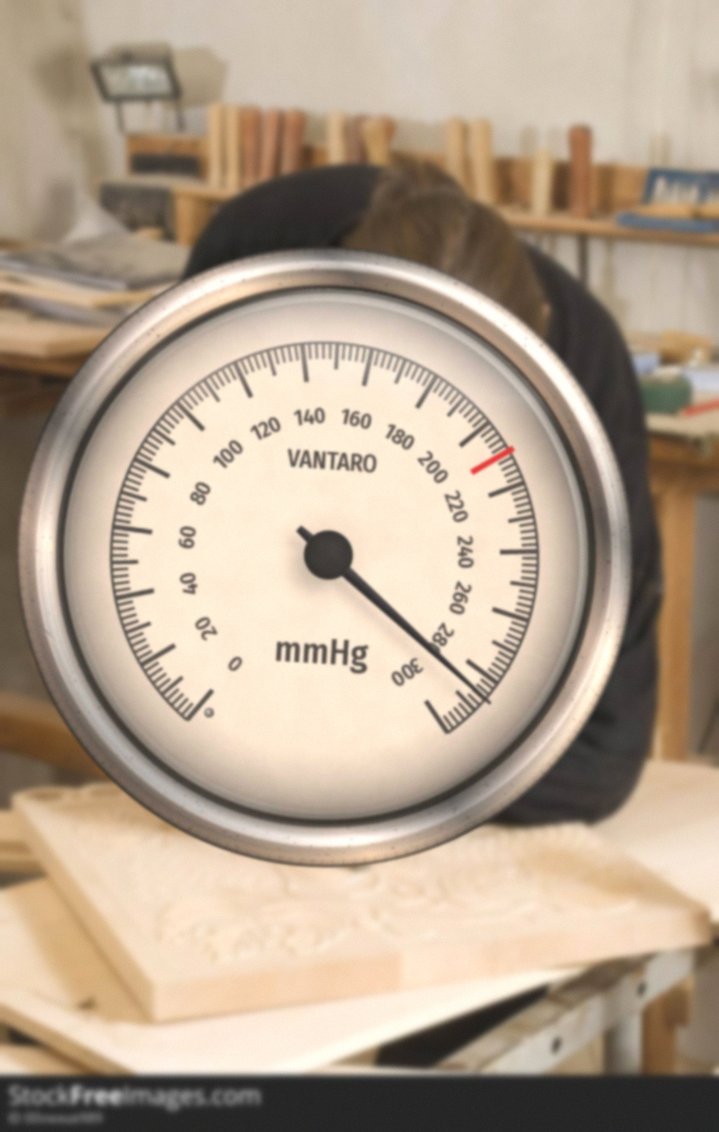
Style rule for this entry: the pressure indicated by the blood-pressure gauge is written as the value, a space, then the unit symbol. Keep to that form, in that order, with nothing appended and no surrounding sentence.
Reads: 286 mmHg
